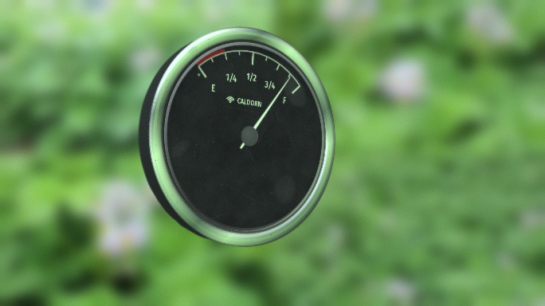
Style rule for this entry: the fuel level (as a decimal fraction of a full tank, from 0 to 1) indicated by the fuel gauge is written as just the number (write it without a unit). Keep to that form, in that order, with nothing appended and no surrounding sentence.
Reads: 0.875
